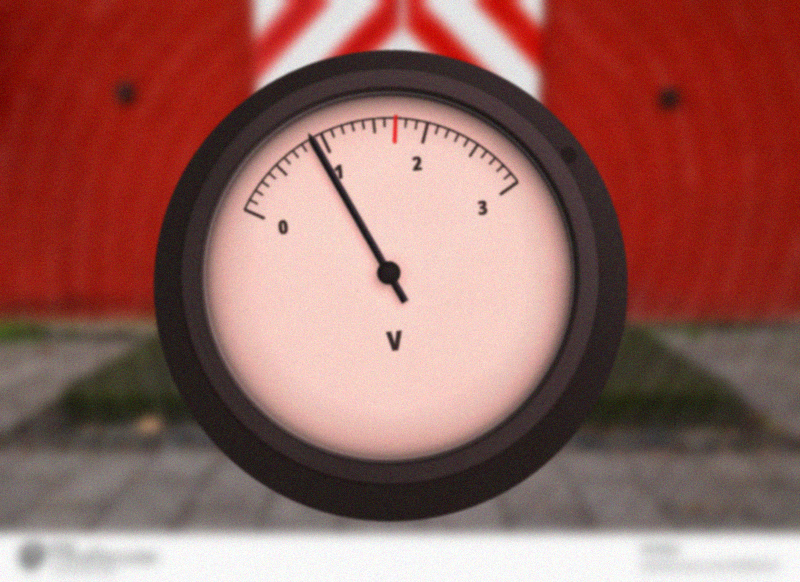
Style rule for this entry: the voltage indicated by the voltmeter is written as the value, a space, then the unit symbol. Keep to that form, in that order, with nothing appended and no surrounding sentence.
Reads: 0.9 V
